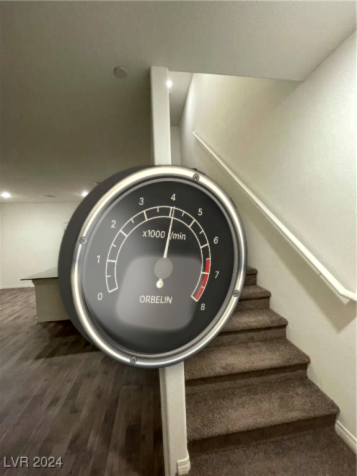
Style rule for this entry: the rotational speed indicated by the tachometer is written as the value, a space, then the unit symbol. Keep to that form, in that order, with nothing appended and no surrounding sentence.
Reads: 4000 rpm
